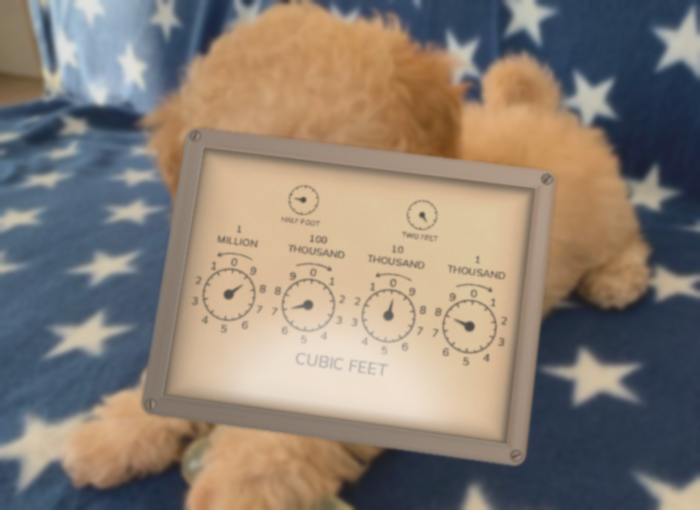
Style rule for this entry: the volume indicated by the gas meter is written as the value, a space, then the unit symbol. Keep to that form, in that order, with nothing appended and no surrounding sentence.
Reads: 869800 ft³
